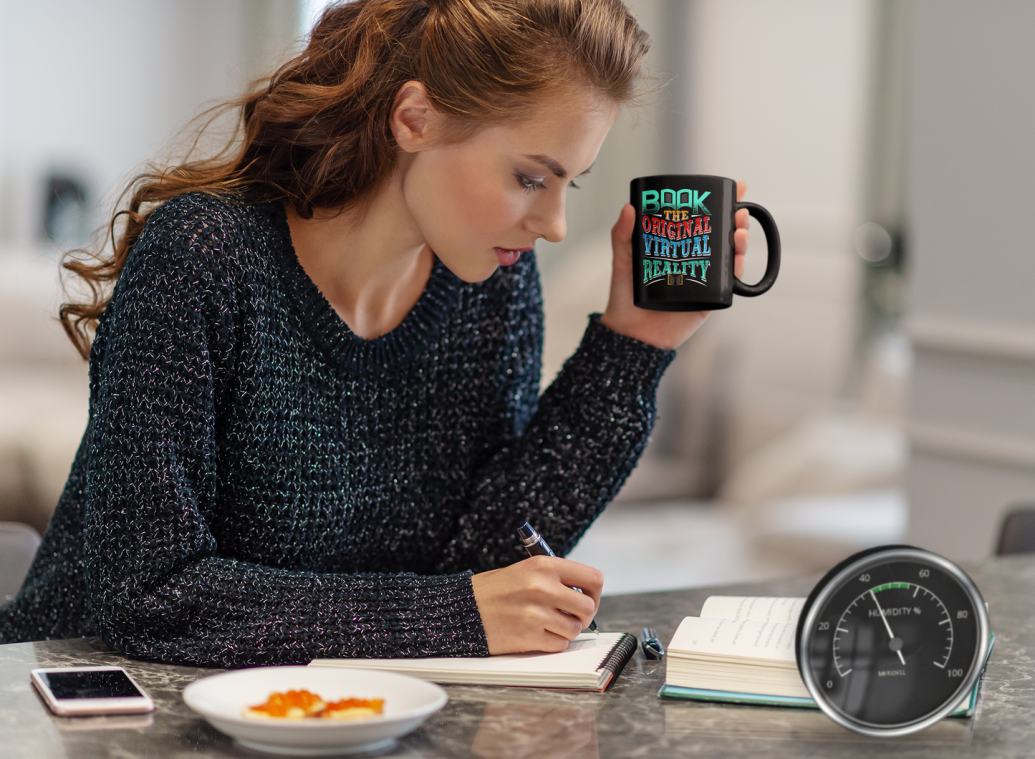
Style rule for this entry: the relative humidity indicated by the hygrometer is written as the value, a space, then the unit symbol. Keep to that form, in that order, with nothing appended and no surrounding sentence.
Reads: 40 %
